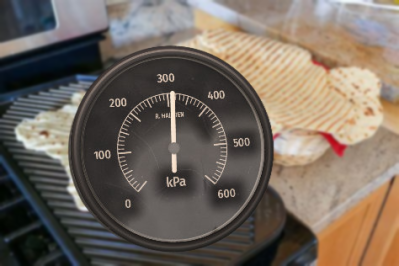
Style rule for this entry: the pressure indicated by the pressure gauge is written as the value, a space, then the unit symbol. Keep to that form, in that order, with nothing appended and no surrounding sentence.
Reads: 310 kPa
